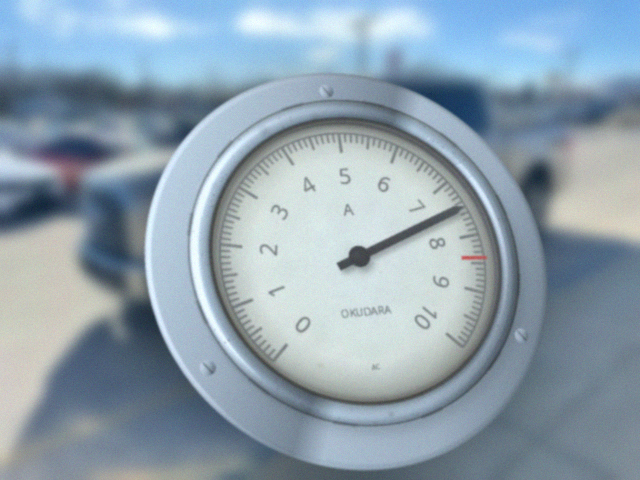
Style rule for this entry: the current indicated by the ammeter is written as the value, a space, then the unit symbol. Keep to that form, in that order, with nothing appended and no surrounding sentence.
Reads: 7.5 A
